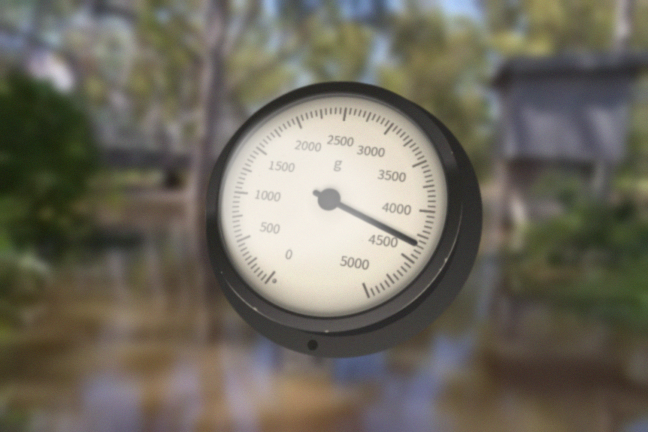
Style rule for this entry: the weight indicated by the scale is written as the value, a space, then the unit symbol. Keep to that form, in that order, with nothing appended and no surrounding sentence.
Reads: 4350 g
